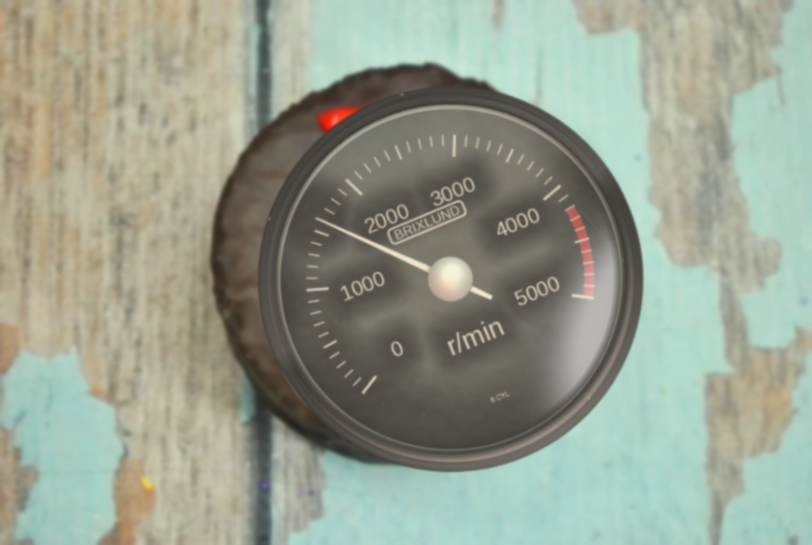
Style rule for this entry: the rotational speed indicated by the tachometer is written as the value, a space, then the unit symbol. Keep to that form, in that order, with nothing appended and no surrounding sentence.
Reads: 1600 rpm
